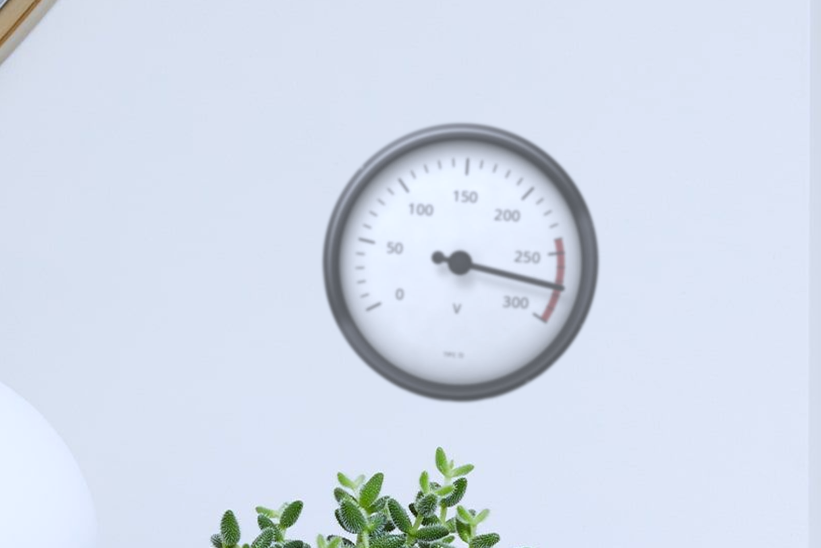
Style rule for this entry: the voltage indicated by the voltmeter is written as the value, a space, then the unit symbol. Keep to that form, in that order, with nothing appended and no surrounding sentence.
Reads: 275 V
